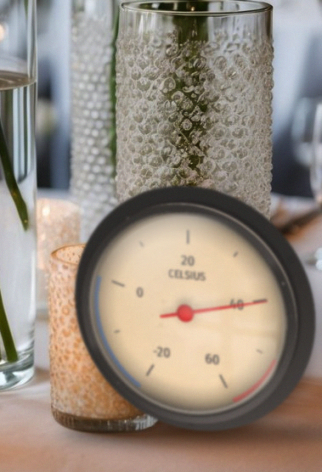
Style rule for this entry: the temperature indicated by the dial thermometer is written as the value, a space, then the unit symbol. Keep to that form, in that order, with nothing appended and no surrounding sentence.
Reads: 40 °C
